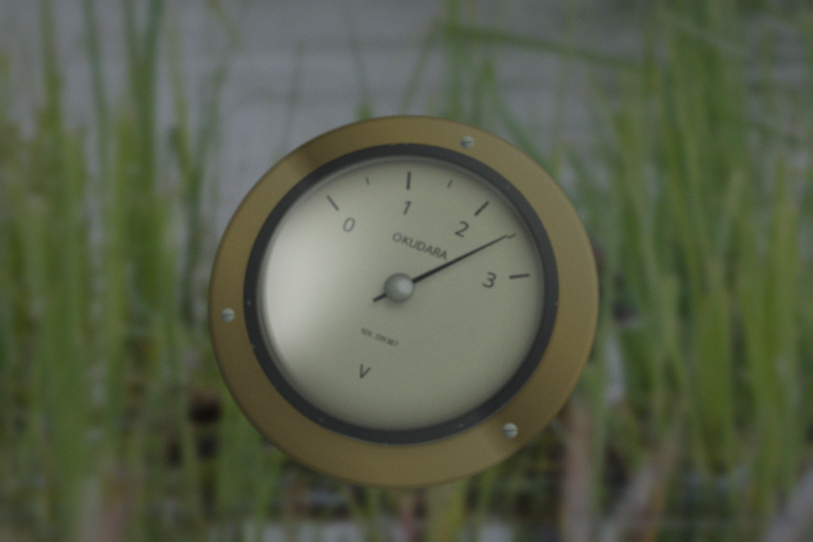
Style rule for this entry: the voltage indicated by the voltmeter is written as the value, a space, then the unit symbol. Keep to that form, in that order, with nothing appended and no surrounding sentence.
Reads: 2.5 V
